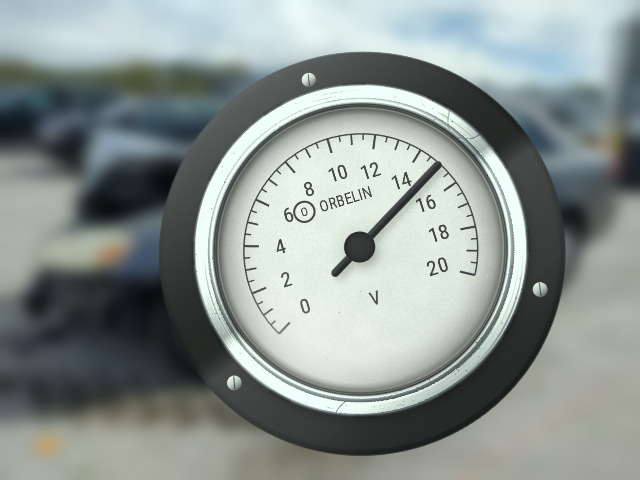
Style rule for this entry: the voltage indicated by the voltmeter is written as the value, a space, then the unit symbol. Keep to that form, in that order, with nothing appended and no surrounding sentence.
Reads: 15 V
